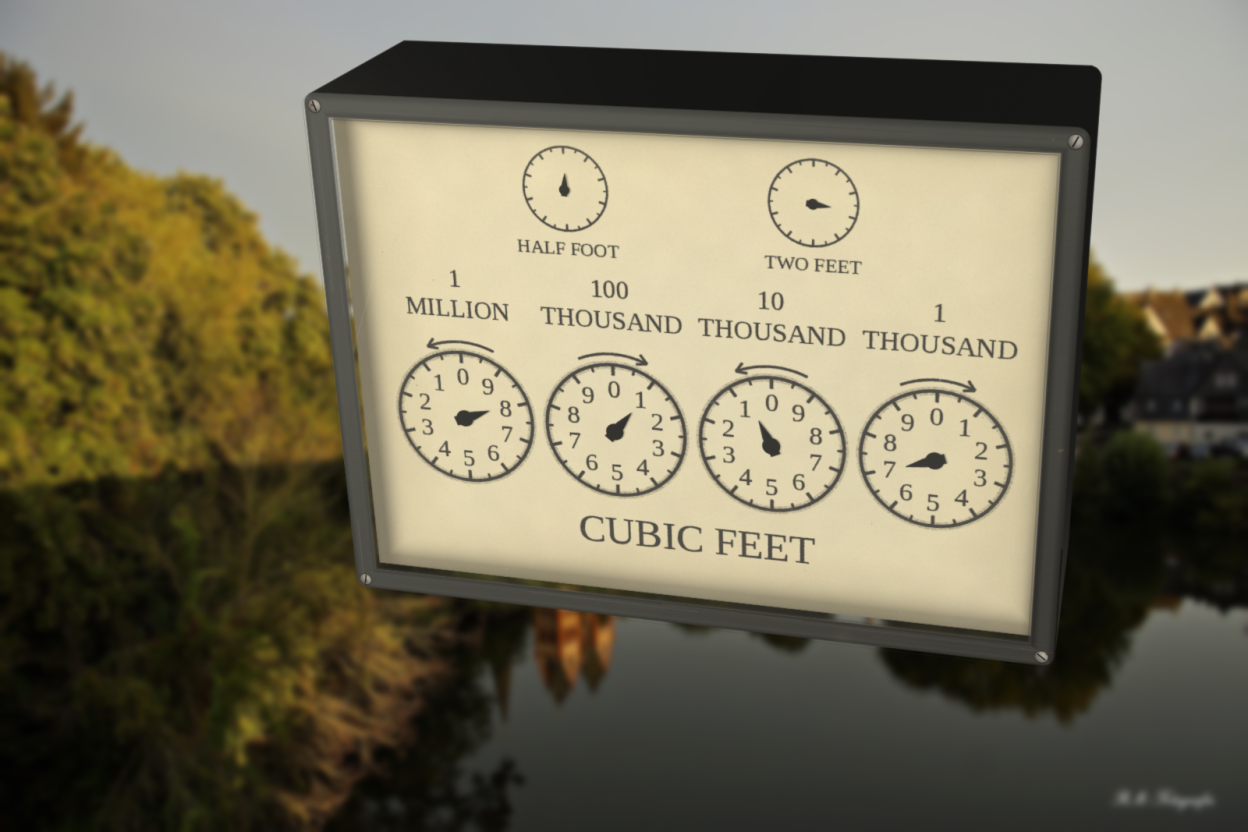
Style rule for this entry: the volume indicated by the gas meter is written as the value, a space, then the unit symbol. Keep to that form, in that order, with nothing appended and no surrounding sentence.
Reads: 810700 ft³
